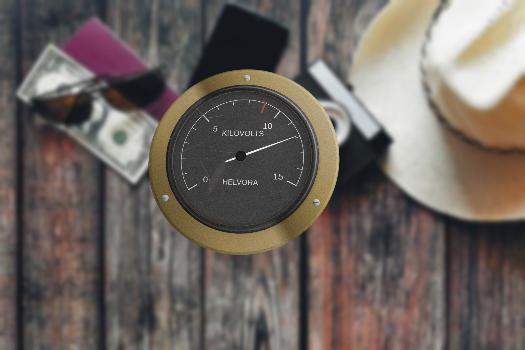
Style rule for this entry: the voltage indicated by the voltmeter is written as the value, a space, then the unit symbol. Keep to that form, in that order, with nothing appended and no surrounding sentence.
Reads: 12 kV
